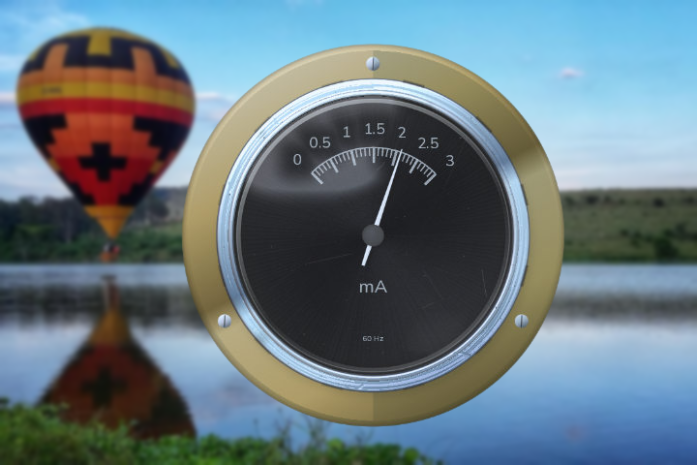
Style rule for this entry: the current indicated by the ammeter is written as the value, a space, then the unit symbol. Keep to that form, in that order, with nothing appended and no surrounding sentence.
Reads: 2.1 mA
